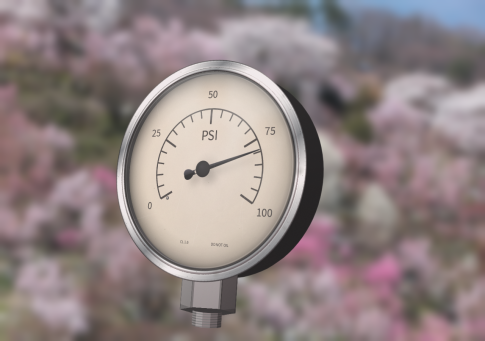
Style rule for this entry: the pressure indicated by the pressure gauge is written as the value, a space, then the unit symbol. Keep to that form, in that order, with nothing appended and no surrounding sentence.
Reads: 80 psi
